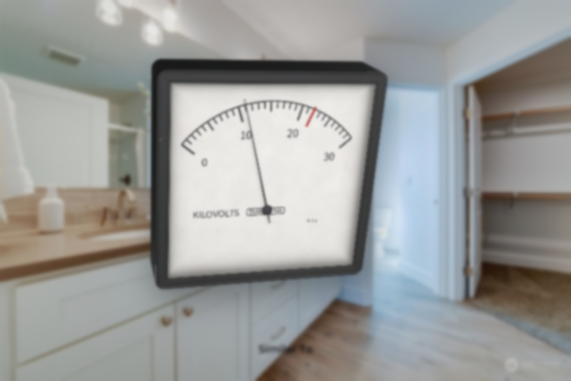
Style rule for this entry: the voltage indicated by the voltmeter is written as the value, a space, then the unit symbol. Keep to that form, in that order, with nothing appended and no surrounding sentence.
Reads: 11 kV
